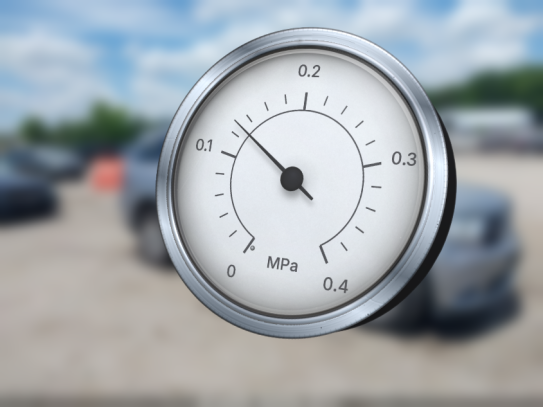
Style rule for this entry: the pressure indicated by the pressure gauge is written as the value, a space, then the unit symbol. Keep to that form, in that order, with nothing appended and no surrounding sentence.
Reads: 0.13 MPa
